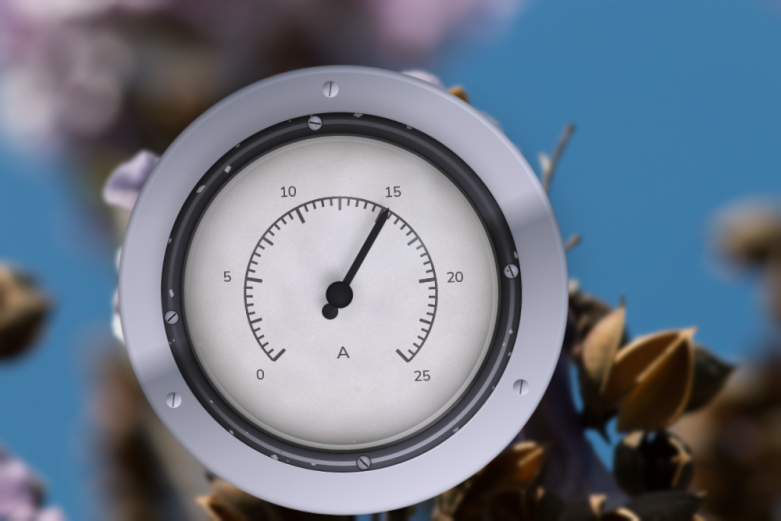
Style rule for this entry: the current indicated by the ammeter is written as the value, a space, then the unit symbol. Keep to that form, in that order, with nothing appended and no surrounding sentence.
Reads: 15.25 A
